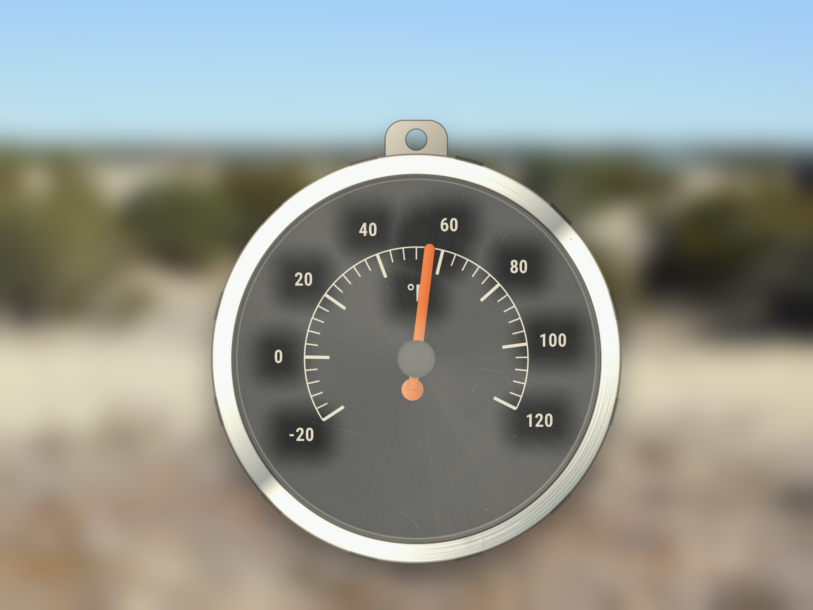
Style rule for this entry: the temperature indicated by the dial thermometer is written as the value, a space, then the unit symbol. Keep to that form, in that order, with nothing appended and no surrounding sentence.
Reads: 56 °F
